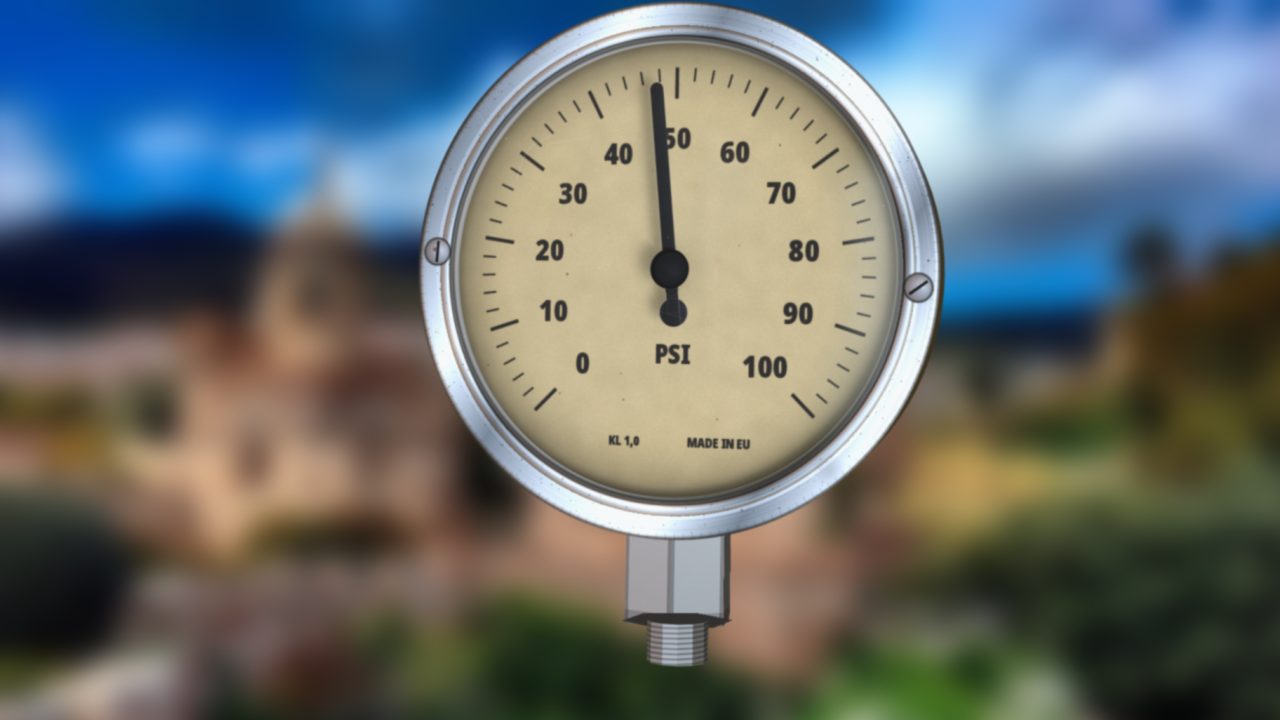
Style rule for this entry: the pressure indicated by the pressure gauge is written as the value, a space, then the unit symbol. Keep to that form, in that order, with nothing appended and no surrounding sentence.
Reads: 48 psi
